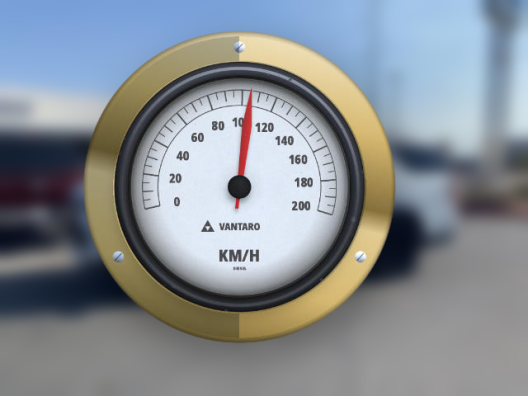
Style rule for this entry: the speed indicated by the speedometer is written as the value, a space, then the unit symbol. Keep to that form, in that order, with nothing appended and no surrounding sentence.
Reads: 105 km/h
